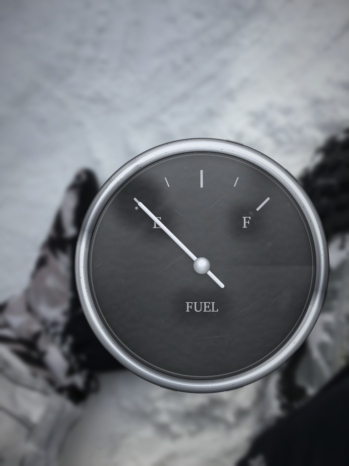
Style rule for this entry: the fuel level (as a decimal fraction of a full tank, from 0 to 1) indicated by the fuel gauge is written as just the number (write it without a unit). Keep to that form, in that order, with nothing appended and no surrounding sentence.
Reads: 0
